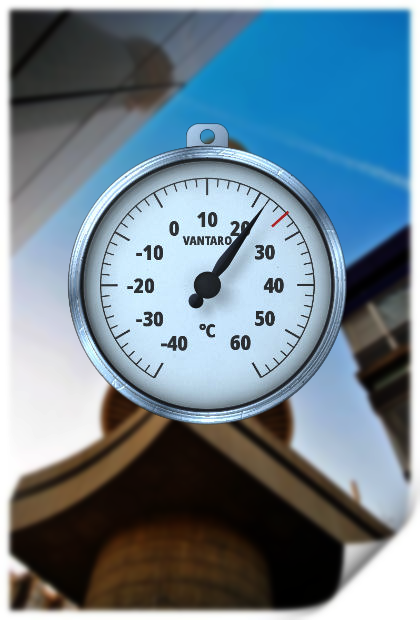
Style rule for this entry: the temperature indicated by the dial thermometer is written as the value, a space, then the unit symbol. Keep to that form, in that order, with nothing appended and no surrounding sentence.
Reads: 22 °C
